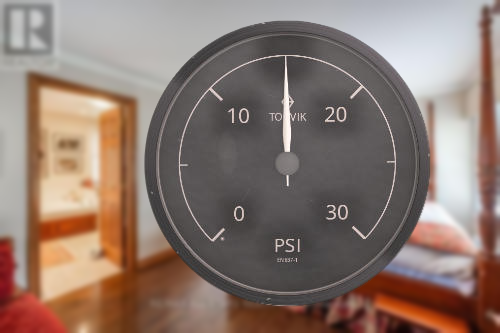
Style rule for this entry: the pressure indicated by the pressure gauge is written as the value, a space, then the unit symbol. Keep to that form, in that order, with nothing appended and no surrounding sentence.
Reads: 15 psi
